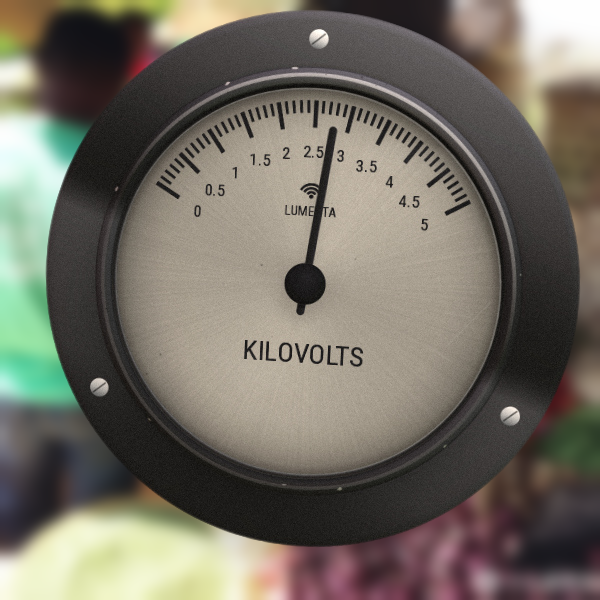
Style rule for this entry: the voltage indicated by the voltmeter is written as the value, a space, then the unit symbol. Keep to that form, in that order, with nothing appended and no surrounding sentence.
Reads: 2.8 kV
